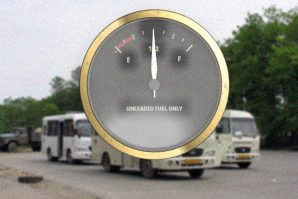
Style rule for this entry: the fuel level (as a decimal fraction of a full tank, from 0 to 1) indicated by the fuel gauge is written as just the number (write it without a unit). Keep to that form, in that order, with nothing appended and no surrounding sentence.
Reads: 0.5
